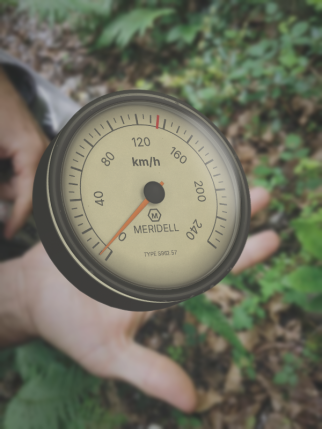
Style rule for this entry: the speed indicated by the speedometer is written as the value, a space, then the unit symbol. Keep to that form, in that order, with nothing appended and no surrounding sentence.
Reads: 5 km/h
